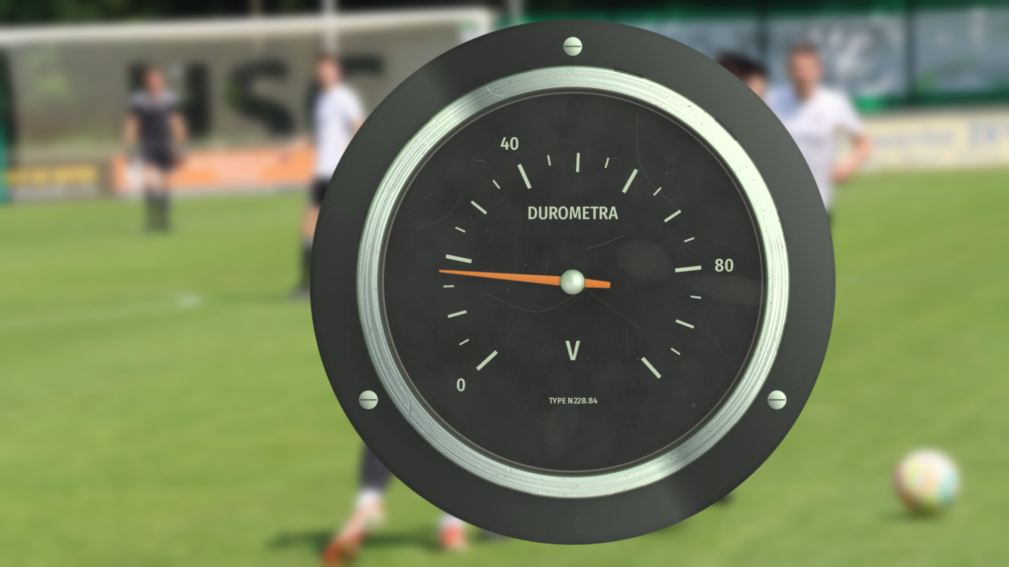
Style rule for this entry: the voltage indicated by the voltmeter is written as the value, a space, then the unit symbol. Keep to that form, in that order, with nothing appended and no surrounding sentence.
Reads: 17.5 V
